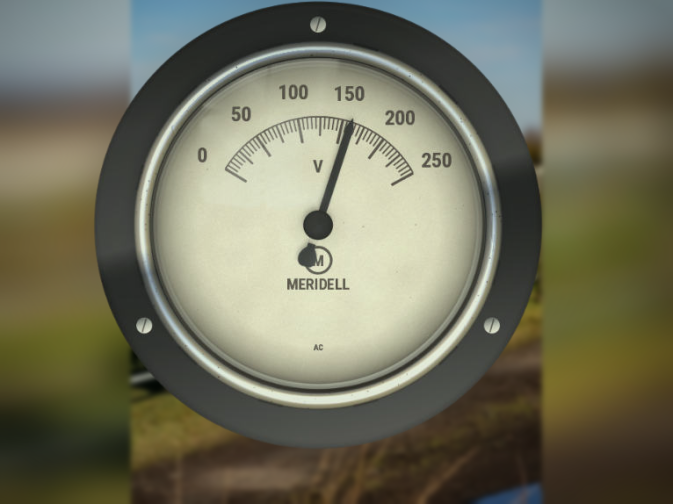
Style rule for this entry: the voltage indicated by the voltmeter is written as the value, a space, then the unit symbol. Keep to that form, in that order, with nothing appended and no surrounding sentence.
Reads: 160 V
